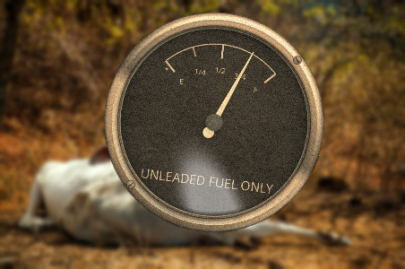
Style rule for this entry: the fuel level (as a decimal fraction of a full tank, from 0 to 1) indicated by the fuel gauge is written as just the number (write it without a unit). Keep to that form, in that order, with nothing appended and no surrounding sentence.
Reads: 0.75
